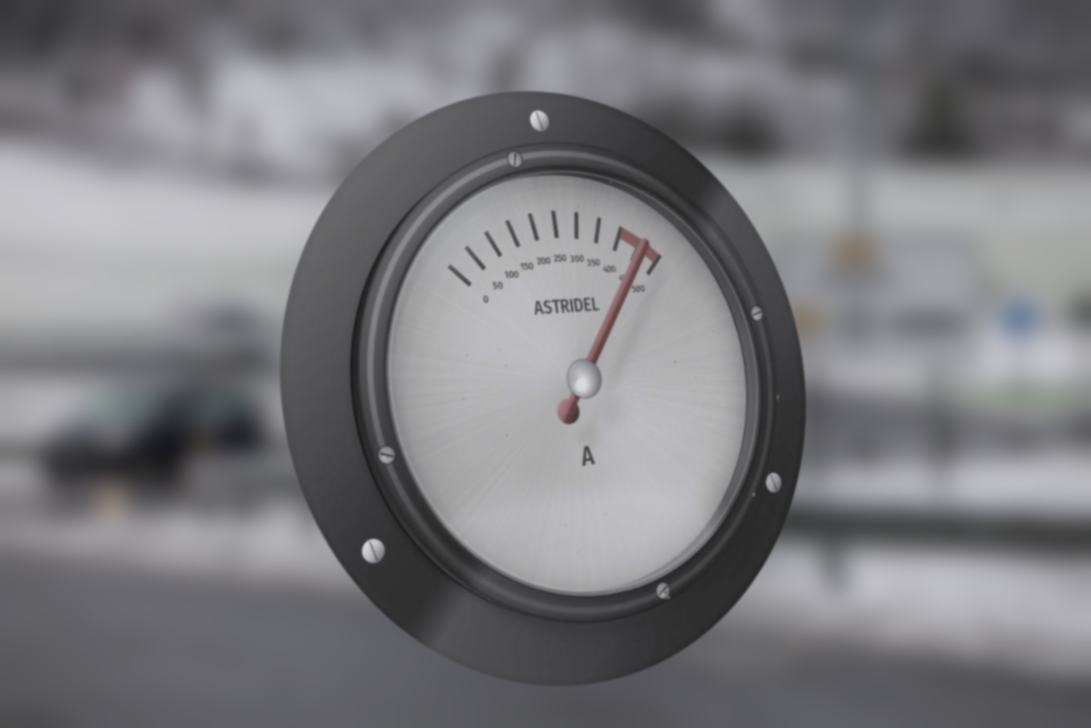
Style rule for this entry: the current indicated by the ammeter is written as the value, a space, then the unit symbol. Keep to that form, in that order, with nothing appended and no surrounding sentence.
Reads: 450 A
